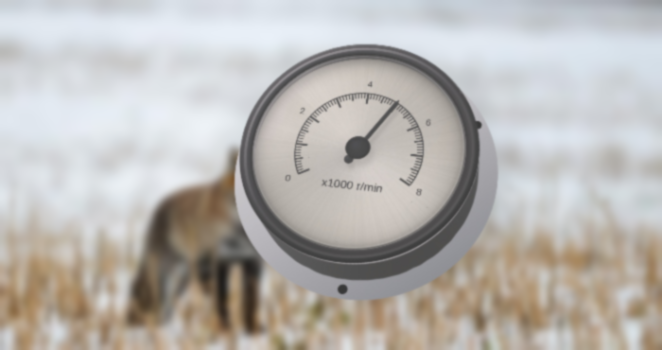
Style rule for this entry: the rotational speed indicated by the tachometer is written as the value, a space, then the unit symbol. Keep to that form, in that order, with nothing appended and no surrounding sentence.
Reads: 5000 rpm
